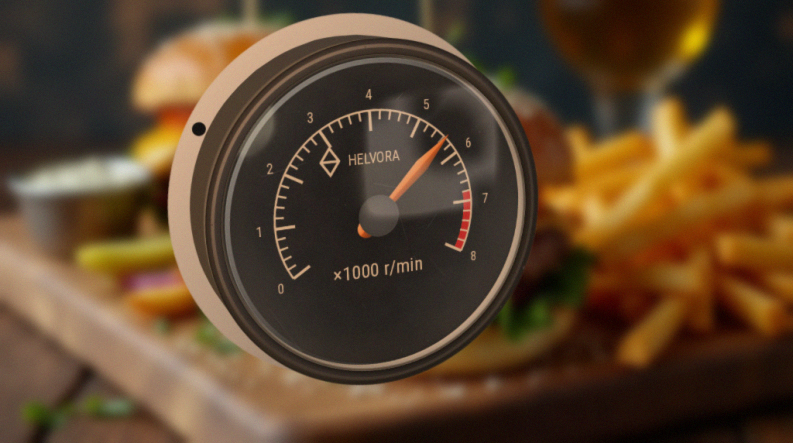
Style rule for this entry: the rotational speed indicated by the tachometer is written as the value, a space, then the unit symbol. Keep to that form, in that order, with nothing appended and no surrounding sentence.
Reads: 5600 rpm
